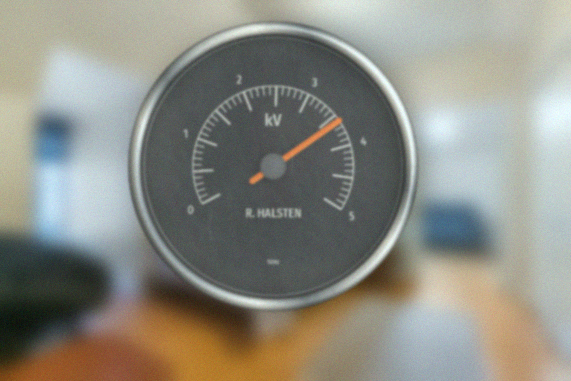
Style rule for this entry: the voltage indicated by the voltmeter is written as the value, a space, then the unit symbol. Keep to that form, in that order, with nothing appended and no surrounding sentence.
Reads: 3.6 kV
